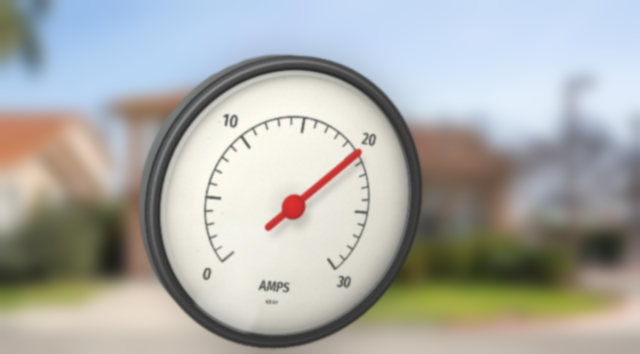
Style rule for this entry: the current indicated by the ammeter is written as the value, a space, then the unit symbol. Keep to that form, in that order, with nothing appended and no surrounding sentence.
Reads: 20 A
